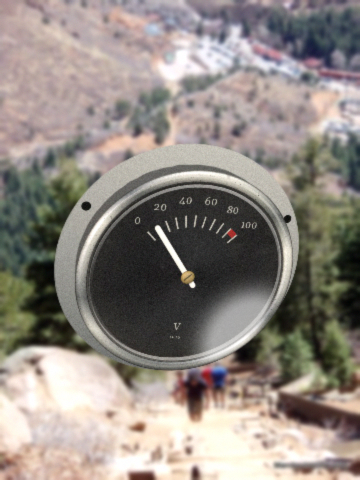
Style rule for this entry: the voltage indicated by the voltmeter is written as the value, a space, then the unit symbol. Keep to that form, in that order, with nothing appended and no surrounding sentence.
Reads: 10 V
